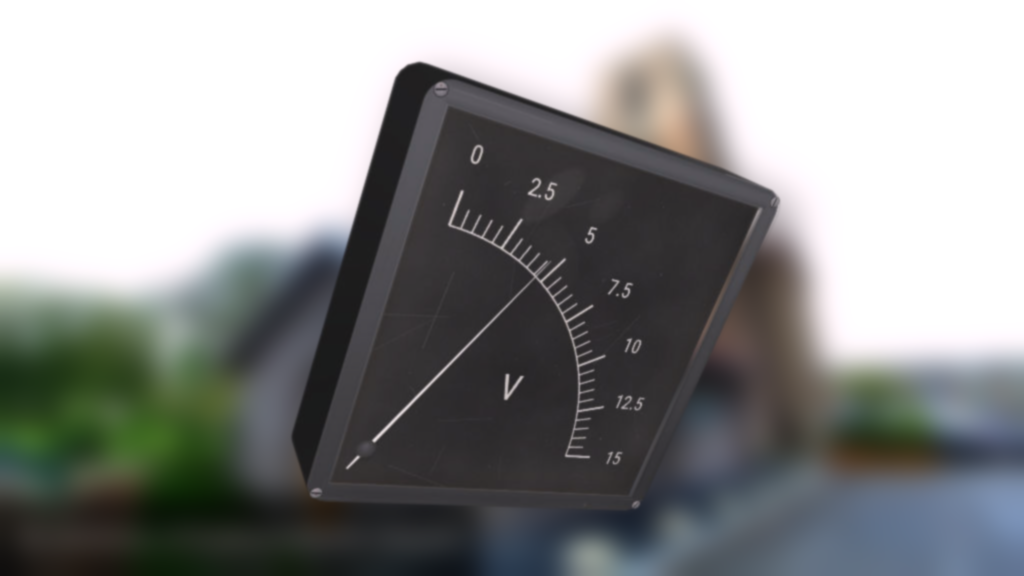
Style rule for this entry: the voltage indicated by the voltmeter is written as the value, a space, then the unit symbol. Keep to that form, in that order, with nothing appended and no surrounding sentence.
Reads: 4.5 V
